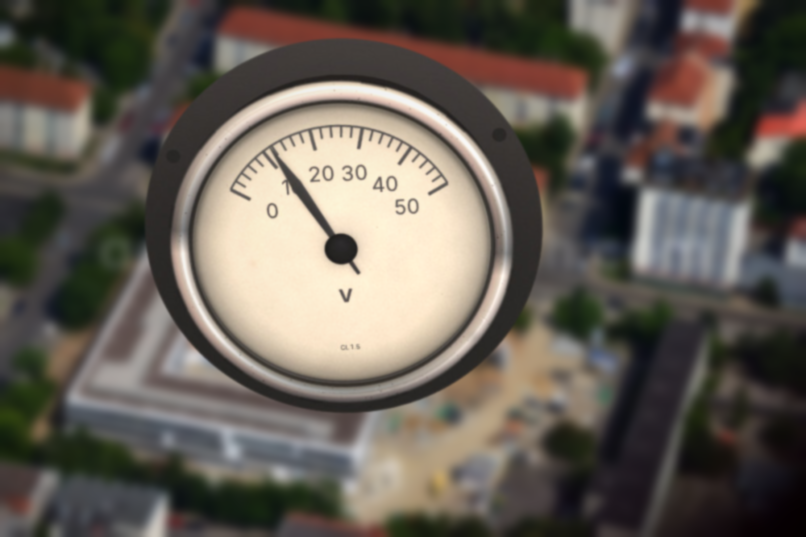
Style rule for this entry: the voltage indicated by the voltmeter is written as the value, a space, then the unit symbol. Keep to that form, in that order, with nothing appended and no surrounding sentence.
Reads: 12 V
